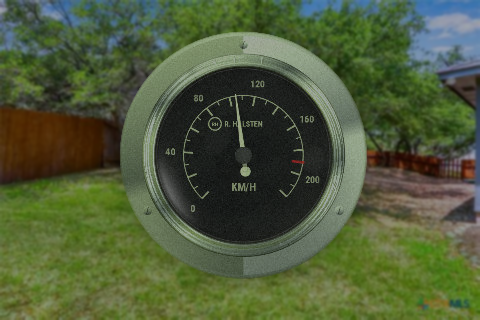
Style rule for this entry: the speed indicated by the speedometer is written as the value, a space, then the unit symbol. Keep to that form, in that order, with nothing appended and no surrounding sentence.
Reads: 105 km/h
